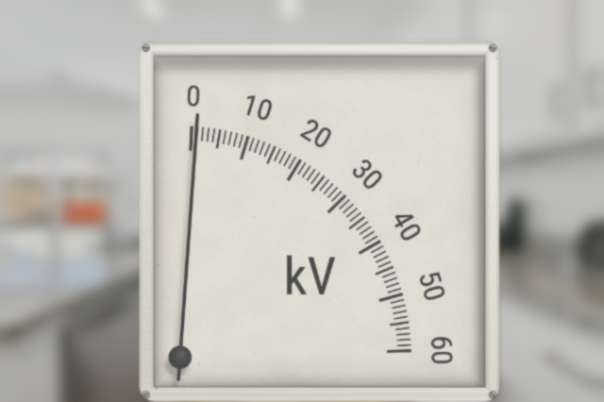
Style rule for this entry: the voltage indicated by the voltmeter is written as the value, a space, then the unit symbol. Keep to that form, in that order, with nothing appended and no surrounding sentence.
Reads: 1 kV
